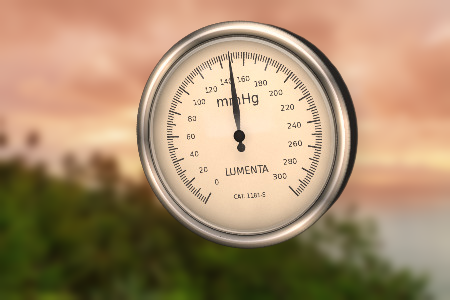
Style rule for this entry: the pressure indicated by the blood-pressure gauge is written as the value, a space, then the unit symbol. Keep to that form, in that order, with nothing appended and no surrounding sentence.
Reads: 150 mmHg
